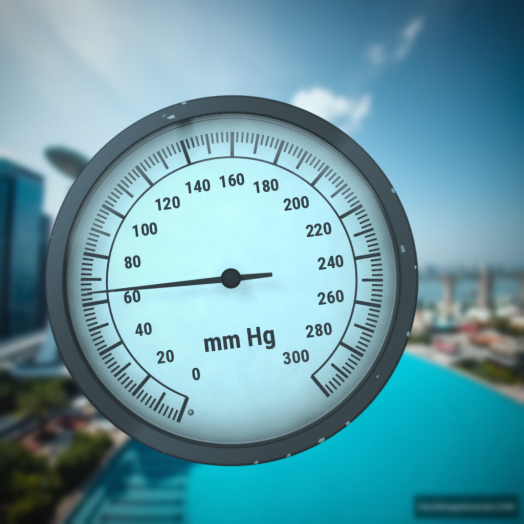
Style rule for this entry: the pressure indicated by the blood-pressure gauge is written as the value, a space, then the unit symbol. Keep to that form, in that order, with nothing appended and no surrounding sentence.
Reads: 64 mmHg
